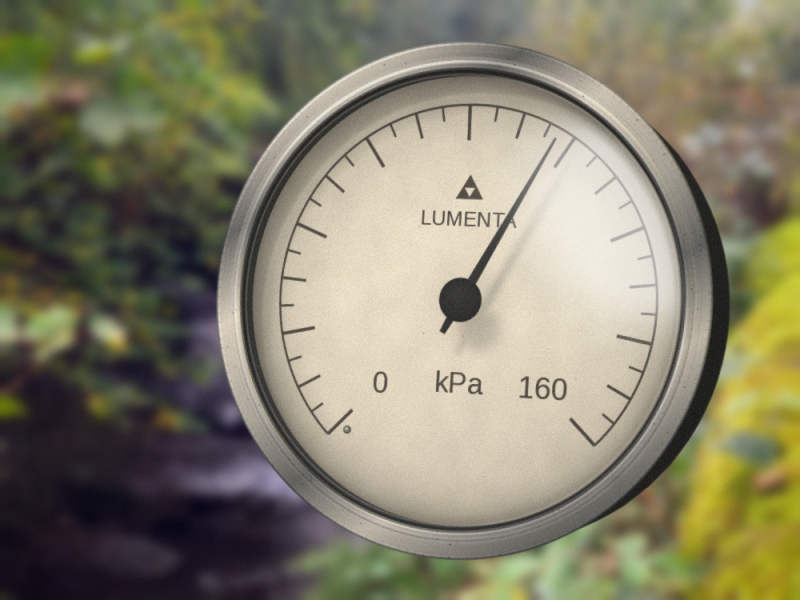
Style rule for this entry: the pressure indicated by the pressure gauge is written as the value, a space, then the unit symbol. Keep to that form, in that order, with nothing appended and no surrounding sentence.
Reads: 97.5 kPa
